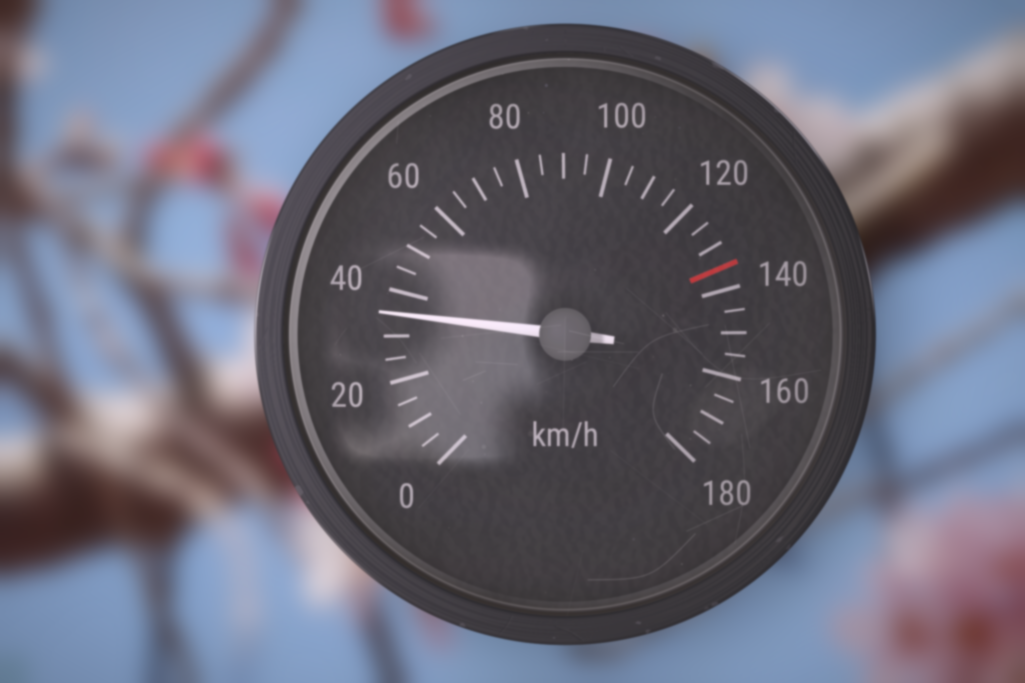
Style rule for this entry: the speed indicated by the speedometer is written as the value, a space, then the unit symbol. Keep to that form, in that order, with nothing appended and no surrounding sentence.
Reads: 35 km/h
